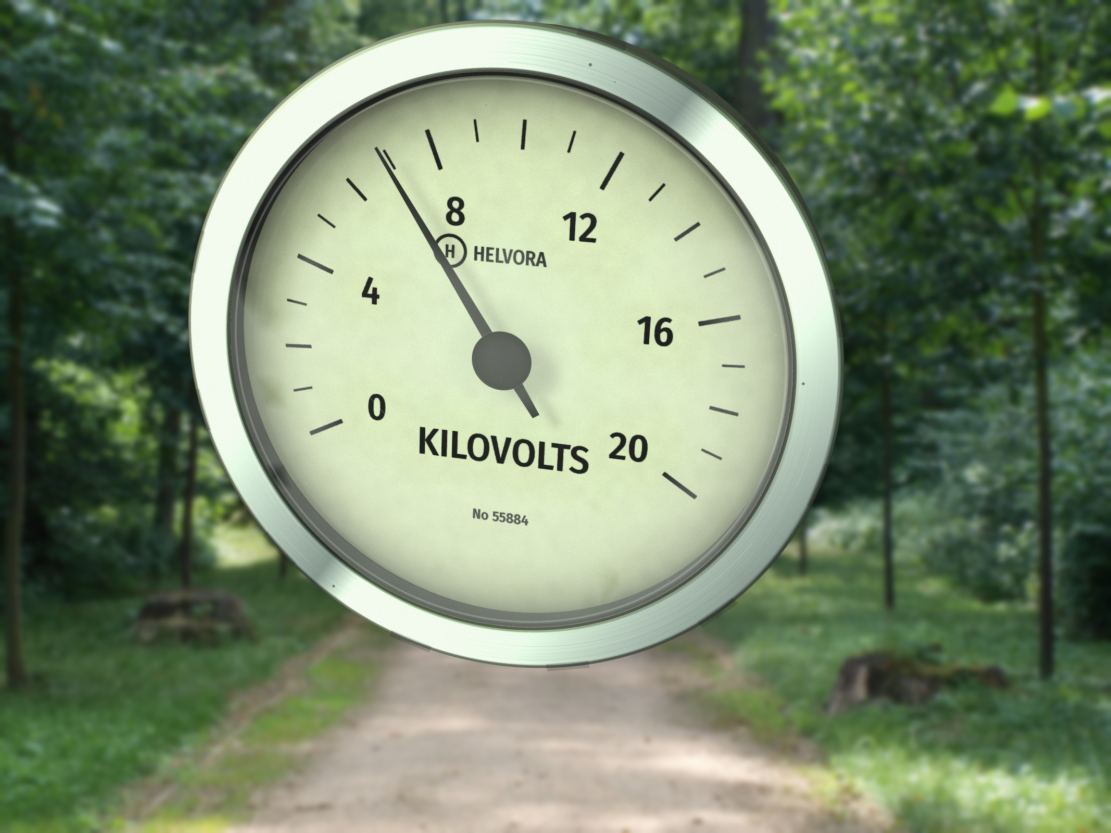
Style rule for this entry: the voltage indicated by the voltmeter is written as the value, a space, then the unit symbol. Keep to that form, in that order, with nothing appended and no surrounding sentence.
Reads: 7 kV
